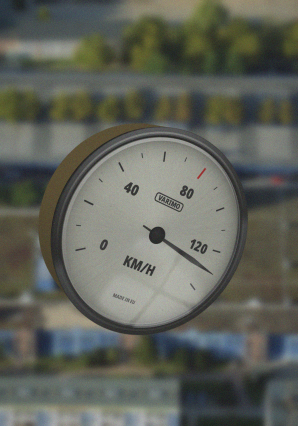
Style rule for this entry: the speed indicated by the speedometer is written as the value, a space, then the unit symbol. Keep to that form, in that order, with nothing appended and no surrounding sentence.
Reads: 130 km/h
